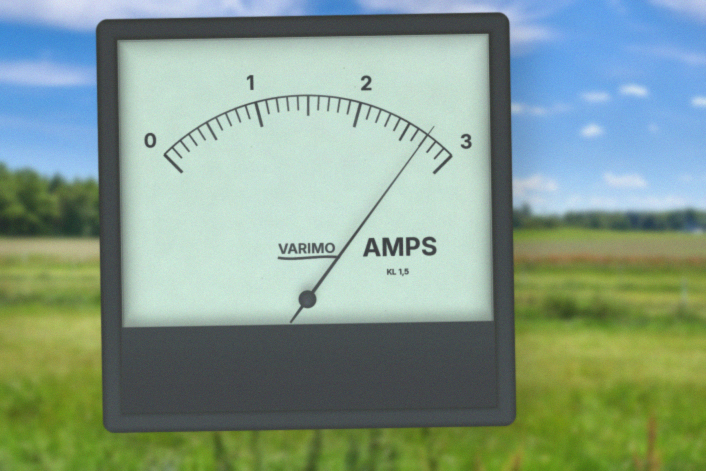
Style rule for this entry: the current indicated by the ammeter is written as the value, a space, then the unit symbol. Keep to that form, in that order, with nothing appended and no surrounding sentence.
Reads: 2.7 A
